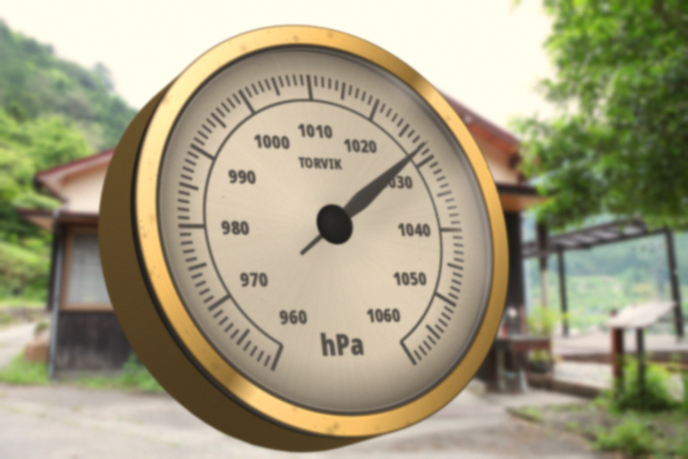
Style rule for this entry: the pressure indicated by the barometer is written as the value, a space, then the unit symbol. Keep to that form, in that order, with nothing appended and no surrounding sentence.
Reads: 1028 hPa
